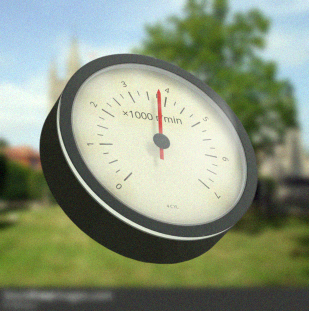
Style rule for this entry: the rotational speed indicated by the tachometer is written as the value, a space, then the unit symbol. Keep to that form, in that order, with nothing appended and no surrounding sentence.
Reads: 3750 rpm
